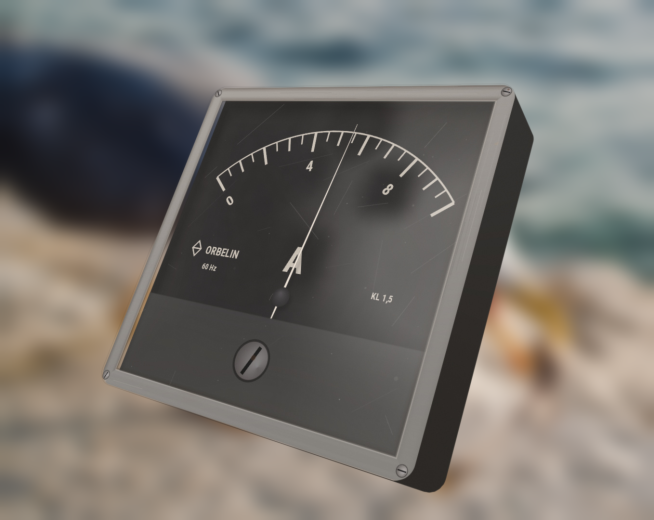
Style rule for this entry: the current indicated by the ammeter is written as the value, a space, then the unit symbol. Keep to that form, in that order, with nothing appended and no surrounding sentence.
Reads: 5.5 A
